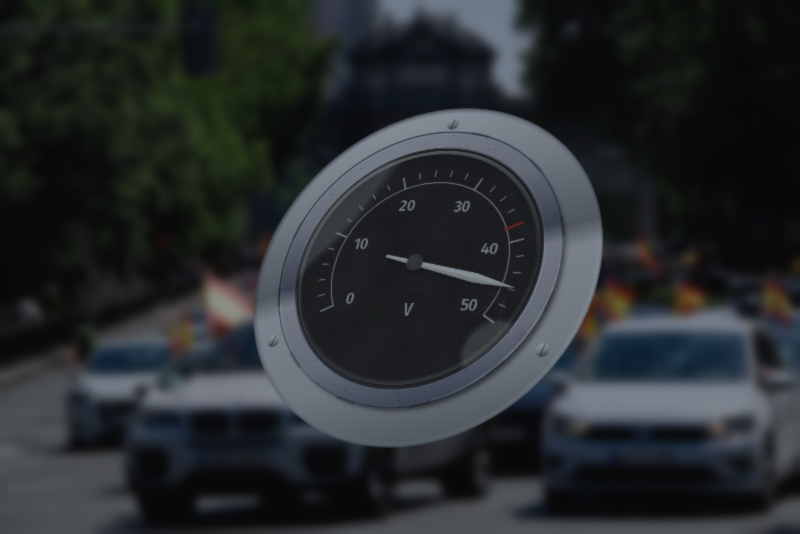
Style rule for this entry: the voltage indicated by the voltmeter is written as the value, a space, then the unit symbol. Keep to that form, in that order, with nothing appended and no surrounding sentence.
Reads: 46 V
